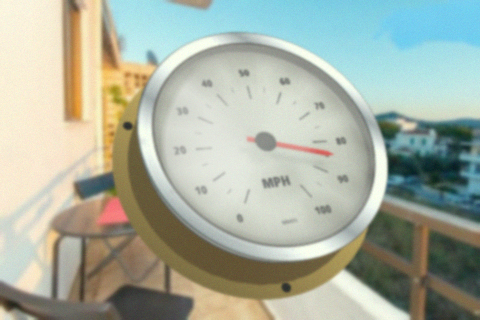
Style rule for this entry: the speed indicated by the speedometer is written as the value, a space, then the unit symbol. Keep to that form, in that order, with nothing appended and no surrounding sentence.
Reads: 85 mph
